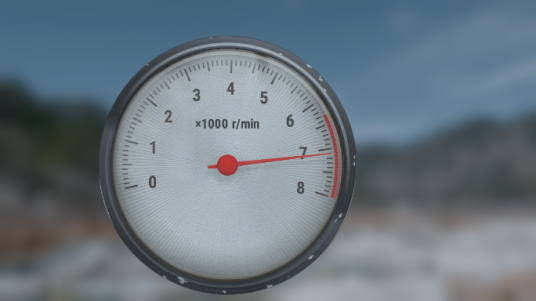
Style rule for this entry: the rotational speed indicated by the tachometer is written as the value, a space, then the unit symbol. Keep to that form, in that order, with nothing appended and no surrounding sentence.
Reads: 7100 rpm
